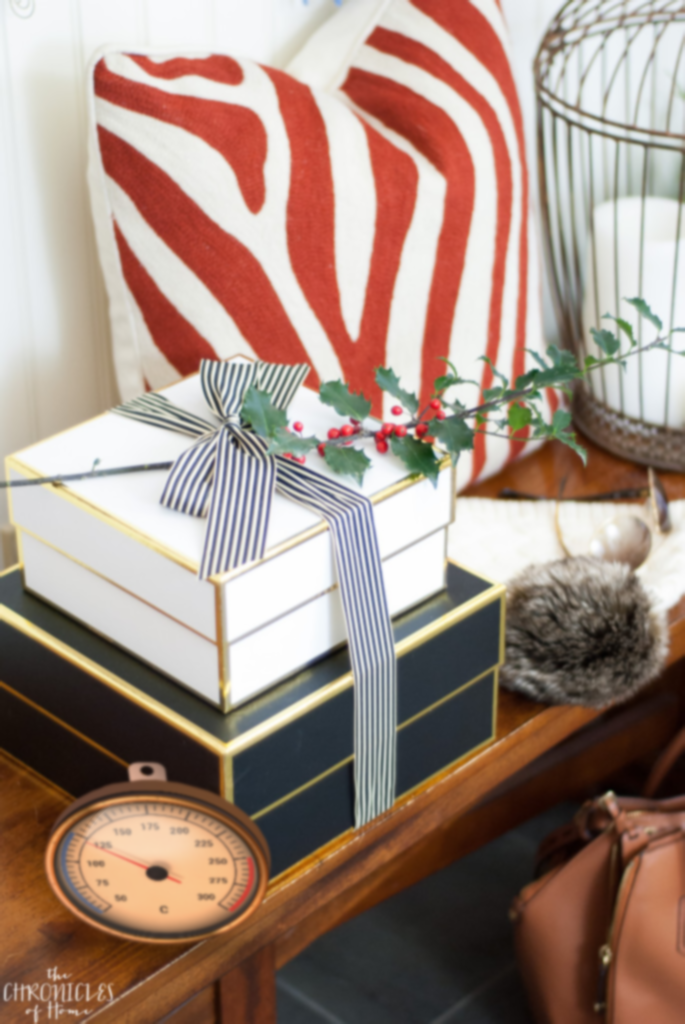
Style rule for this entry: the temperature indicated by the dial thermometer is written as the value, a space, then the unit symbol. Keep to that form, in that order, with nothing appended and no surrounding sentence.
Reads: 125 °C
